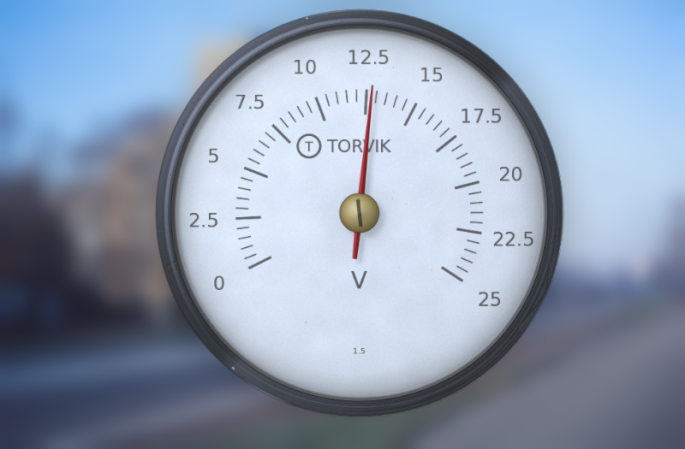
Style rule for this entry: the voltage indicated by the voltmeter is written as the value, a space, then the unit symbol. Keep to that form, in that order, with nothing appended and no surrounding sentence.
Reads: 12.75 V
